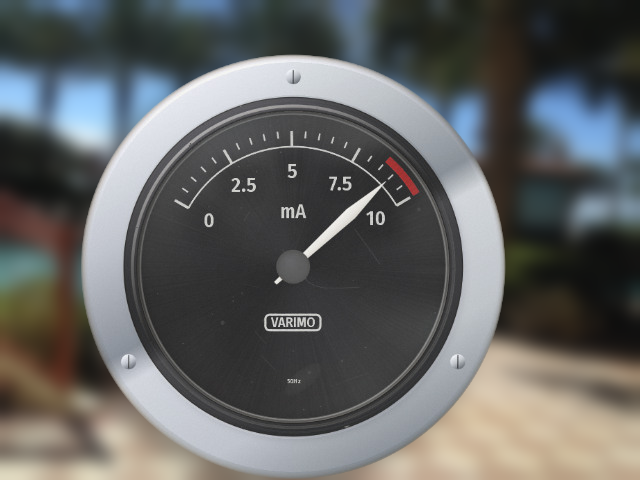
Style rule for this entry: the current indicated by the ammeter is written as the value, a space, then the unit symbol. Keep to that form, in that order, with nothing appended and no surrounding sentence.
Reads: 9 mA
